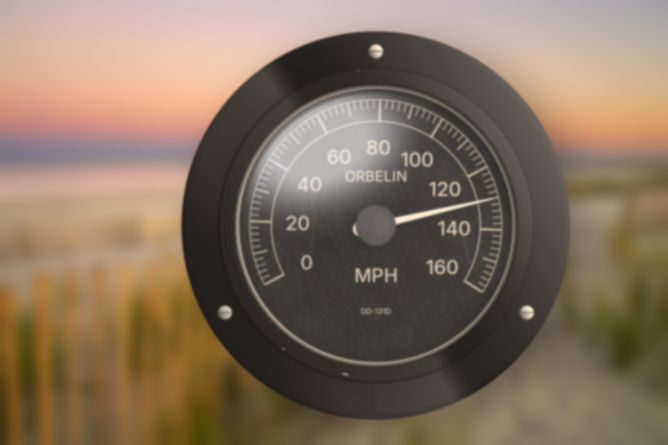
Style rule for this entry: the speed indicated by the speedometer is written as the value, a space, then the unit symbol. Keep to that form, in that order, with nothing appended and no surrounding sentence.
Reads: 130 mph
